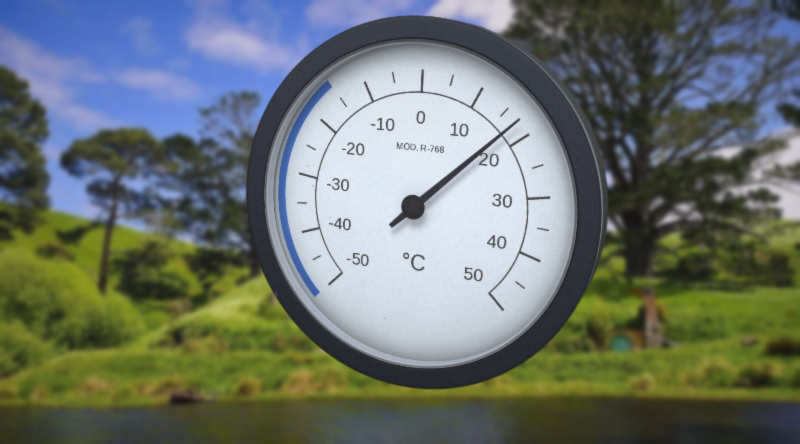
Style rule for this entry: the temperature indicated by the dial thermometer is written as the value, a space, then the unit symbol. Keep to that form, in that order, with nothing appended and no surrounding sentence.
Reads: 17.5 °C
